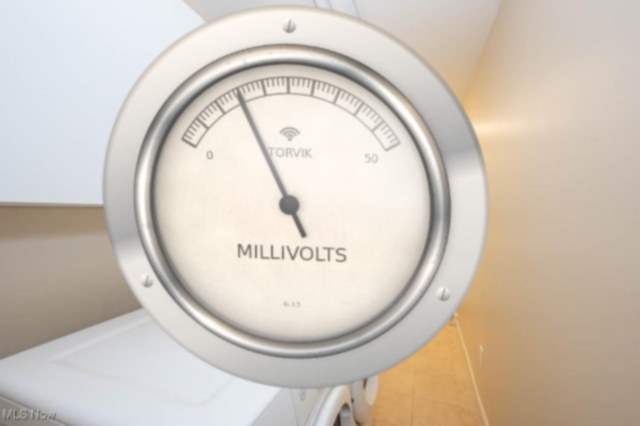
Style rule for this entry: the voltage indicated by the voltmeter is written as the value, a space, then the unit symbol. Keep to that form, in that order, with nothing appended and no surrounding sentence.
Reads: 15 mV
